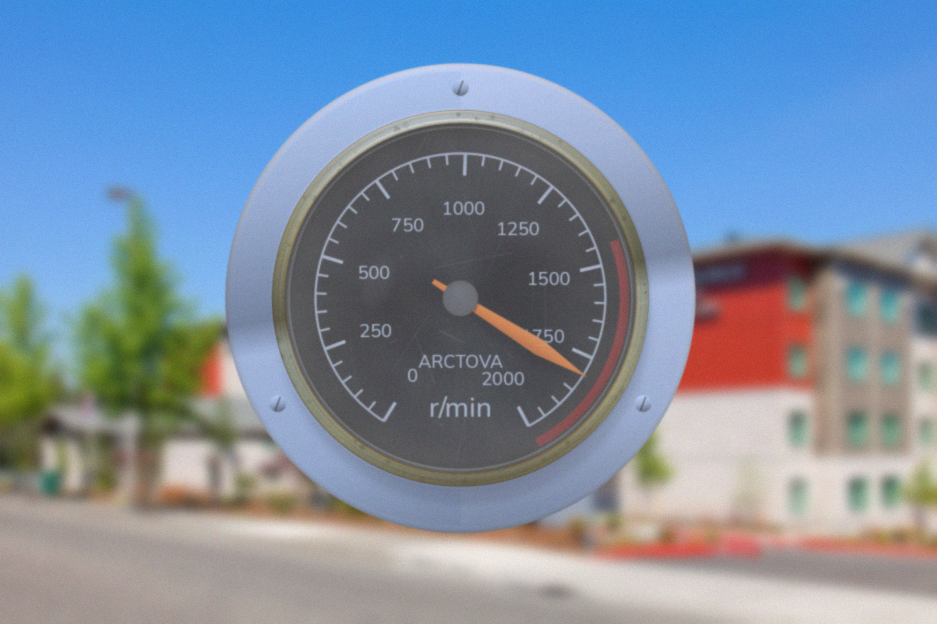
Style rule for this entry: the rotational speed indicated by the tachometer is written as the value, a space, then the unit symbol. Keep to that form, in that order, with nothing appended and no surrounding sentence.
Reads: 1800 rpm
